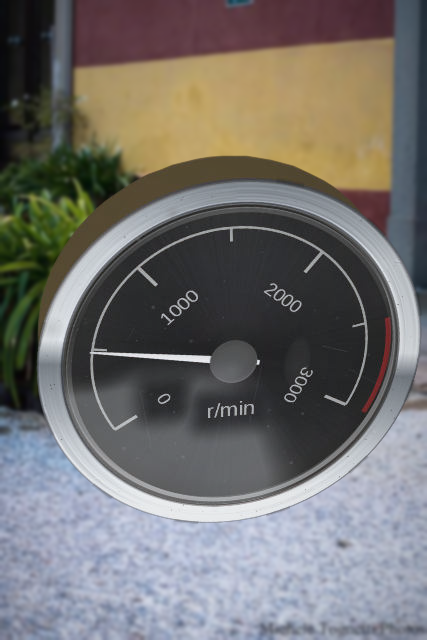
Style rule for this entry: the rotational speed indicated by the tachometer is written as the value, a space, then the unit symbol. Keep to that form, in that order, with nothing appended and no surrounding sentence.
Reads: 500 rpm
